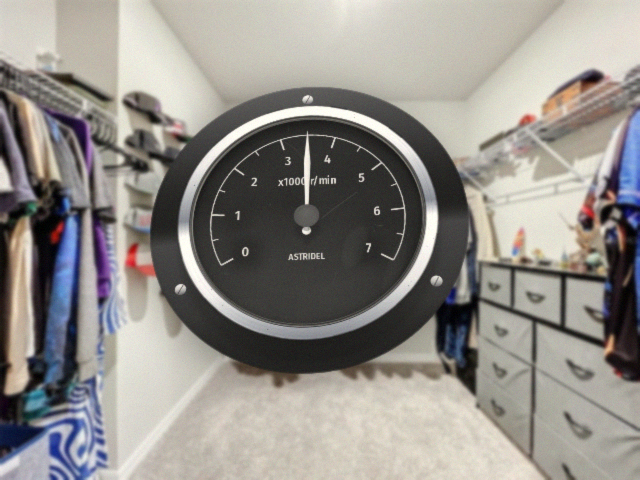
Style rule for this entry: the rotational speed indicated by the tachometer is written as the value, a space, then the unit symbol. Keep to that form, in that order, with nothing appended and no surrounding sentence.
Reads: 3500 rpm
